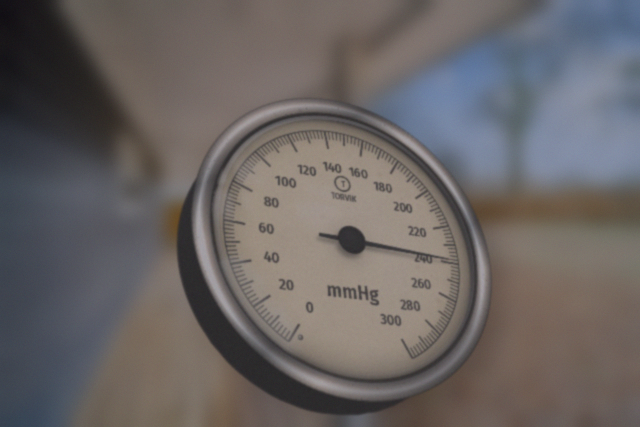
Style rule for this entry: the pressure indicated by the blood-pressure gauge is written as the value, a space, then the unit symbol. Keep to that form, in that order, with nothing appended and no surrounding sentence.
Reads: 240 mmHg
